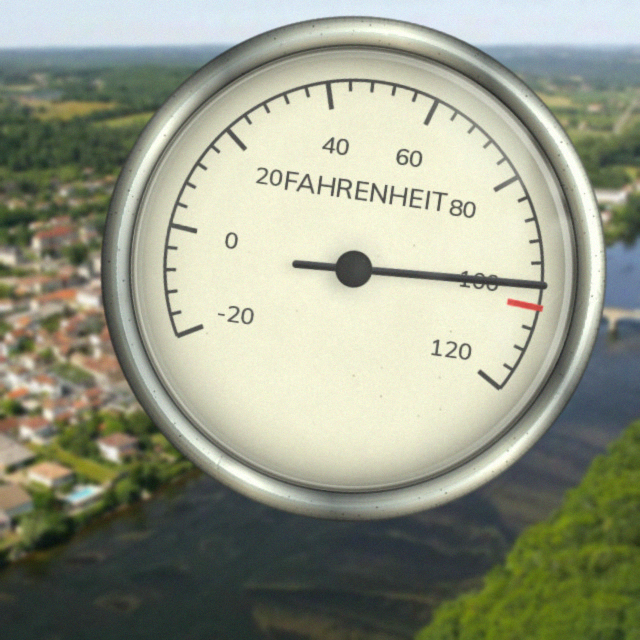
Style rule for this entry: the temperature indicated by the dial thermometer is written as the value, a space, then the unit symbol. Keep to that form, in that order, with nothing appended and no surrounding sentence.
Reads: 100 °F
